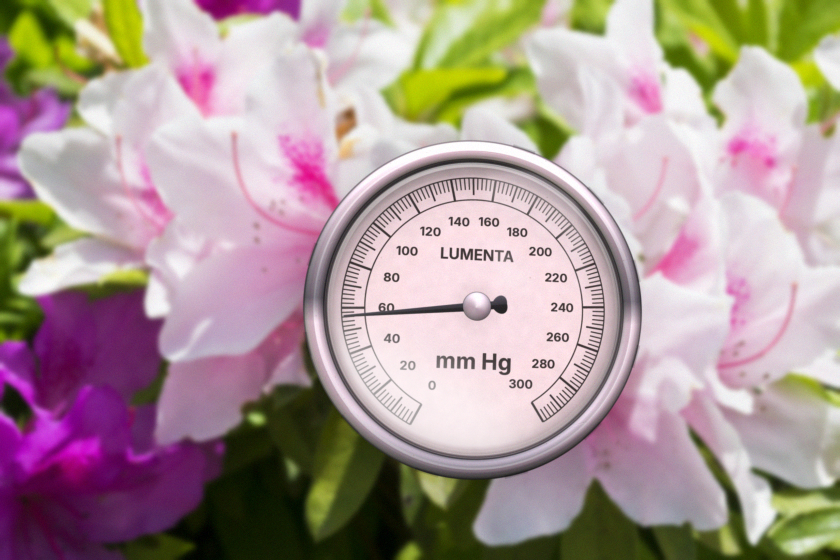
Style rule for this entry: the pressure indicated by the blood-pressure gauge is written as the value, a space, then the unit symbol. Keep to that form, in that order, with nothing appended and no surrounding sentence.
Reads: 56 mmHg
